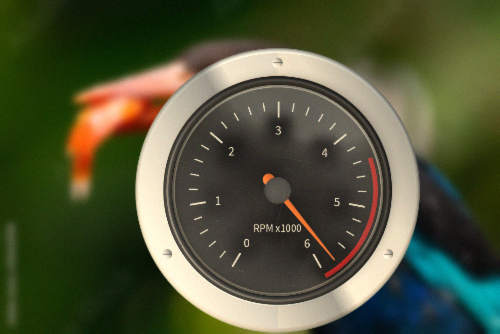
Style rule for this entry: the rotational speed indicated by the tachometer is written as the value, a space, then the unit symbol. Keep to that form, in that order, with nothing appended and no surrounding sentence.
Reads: 5800 rpm
